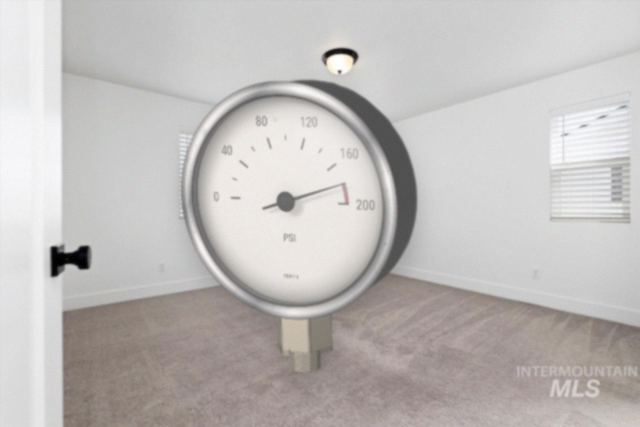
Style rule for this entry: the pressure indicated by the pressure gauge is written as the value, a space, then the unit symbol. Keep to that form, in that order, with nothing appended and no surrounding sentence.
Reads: 180 psi
